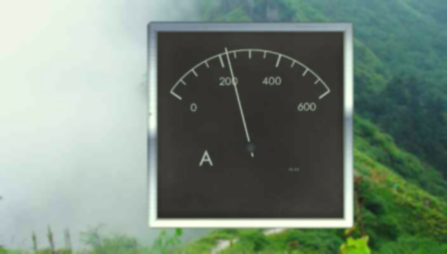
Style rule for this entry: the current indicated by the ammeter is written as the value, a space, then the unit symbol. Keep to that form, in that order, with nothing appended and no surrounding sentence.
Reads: 225 A
